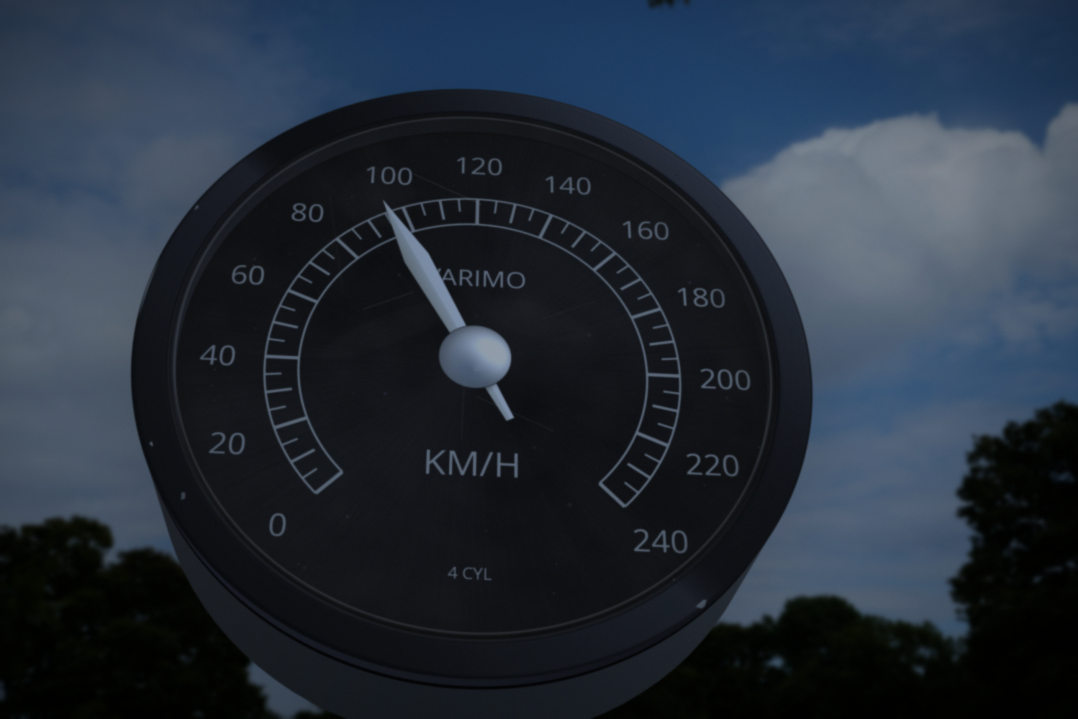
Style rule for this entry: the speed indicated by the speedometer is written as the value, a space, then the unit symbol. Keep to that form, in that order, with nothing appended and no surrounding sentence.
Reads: 95 km/h
